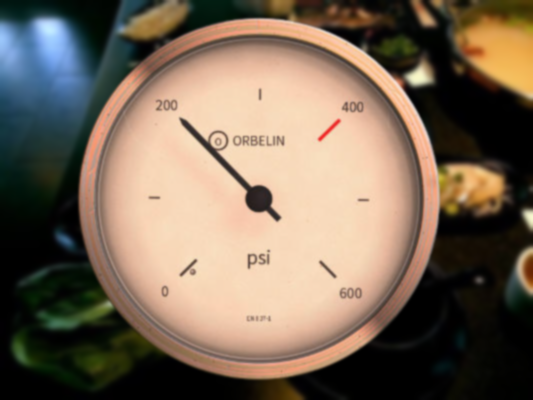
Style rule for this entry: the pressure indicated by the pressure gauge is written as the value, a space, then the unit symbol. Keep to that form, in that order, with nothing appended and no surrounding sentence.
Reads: 200 psi
